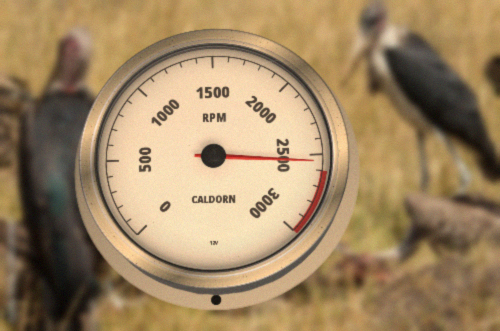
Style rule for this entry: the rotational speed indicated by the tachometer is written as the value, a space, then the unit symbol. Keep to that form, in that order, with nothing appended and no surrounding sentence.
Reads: 2550 rpm
